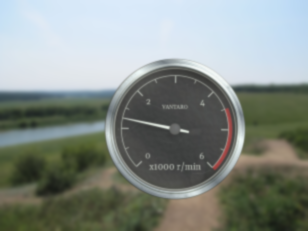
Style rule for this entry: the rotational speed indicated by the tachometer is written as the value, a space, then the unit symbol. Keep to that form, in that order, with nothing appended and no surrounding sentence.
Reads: 1250 rpm
